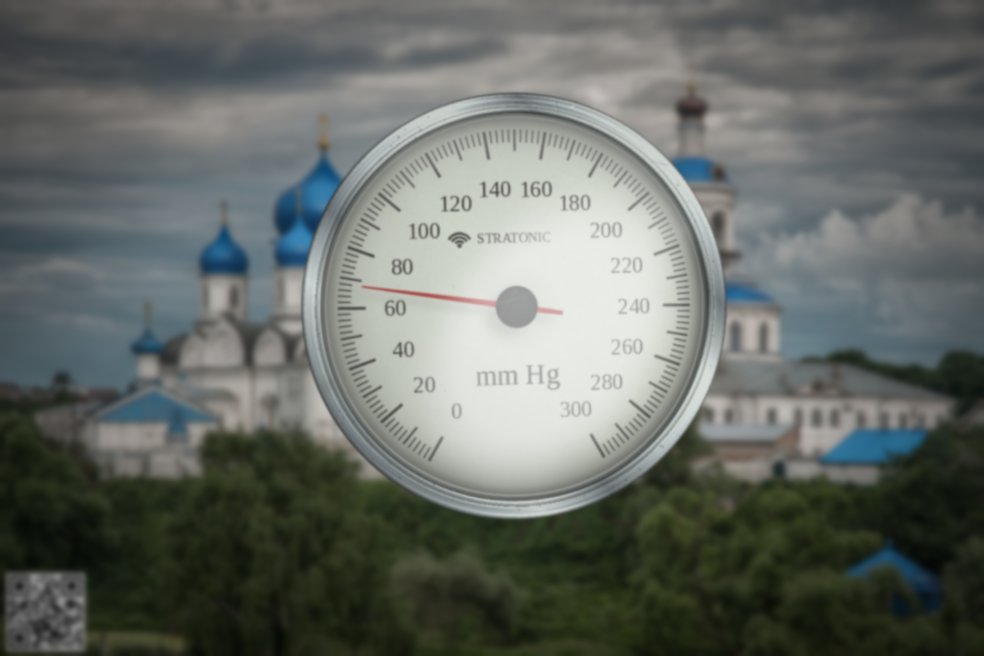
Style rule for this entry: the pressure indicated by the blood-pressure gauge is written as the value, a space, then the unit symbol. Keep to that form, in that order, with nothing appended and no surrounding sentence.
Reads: 68 mmHg
